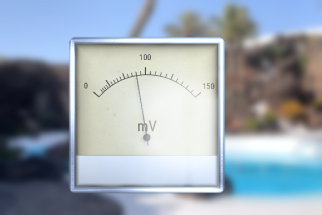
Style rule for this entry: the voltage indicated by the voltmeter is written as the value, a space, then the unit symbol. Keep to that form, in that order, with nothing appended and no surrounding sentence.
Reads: 90 mV
